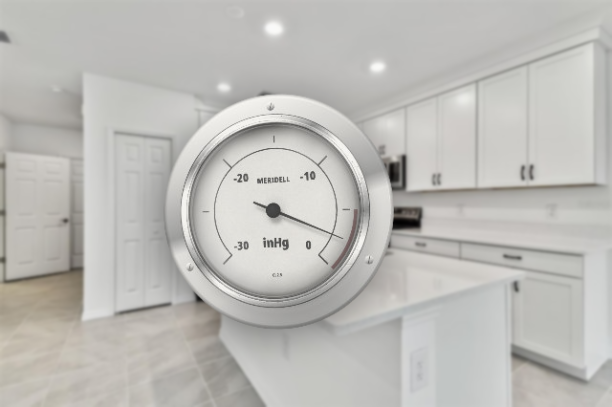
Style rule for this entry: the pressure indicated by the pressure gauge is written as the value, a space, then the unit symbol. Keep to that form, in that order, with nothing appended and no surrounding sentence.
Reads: -2.5 inHg
